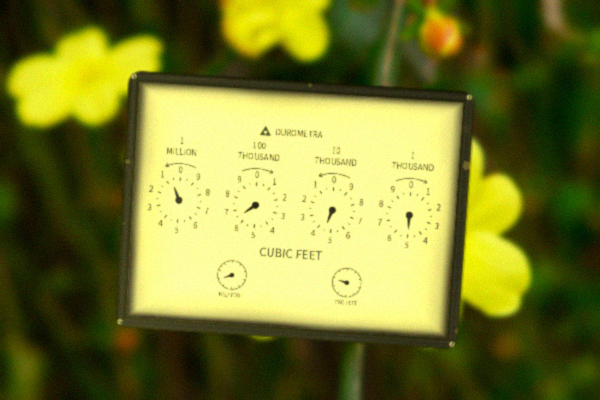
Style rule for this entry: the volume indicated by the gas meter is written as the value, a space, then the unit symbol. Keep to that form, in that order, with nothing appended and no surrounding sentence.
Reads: 64500 ft³
